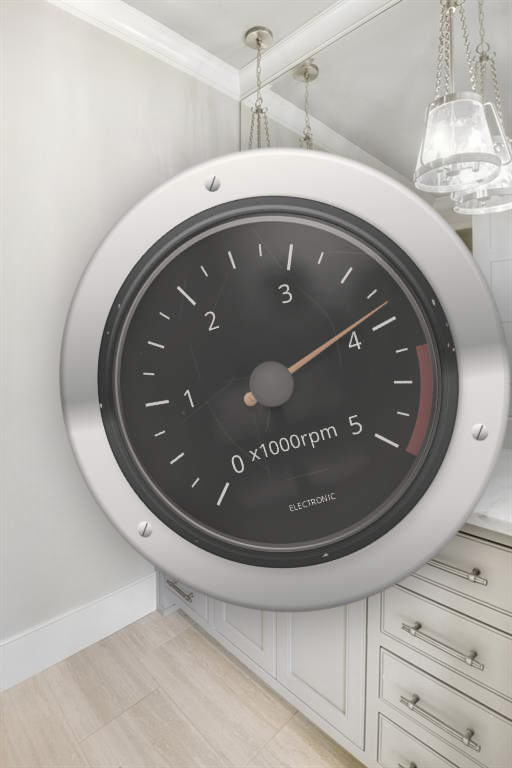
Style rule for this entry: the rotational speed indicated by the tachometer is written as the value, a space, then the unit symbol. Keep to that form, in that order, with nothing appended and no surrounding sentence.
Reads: 3875 rpm
